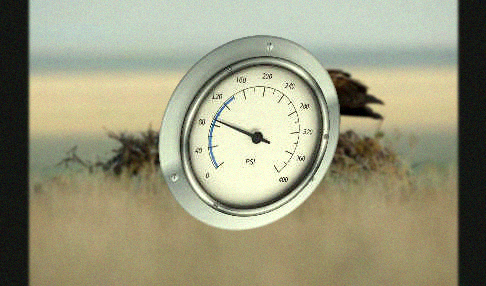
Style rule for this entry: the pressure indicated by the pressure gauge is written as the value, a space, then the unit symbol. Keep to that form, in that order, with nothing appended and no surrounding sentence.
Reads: 90 psi
